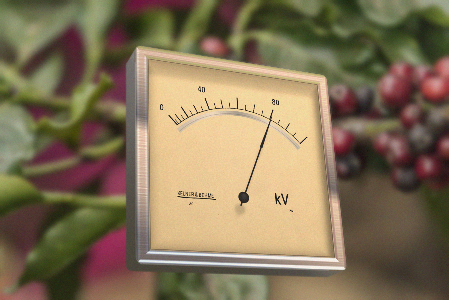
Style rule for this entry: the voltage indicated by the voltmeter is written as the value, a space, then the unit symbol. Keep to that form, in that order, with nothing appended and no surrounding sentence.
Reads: 80 kV
